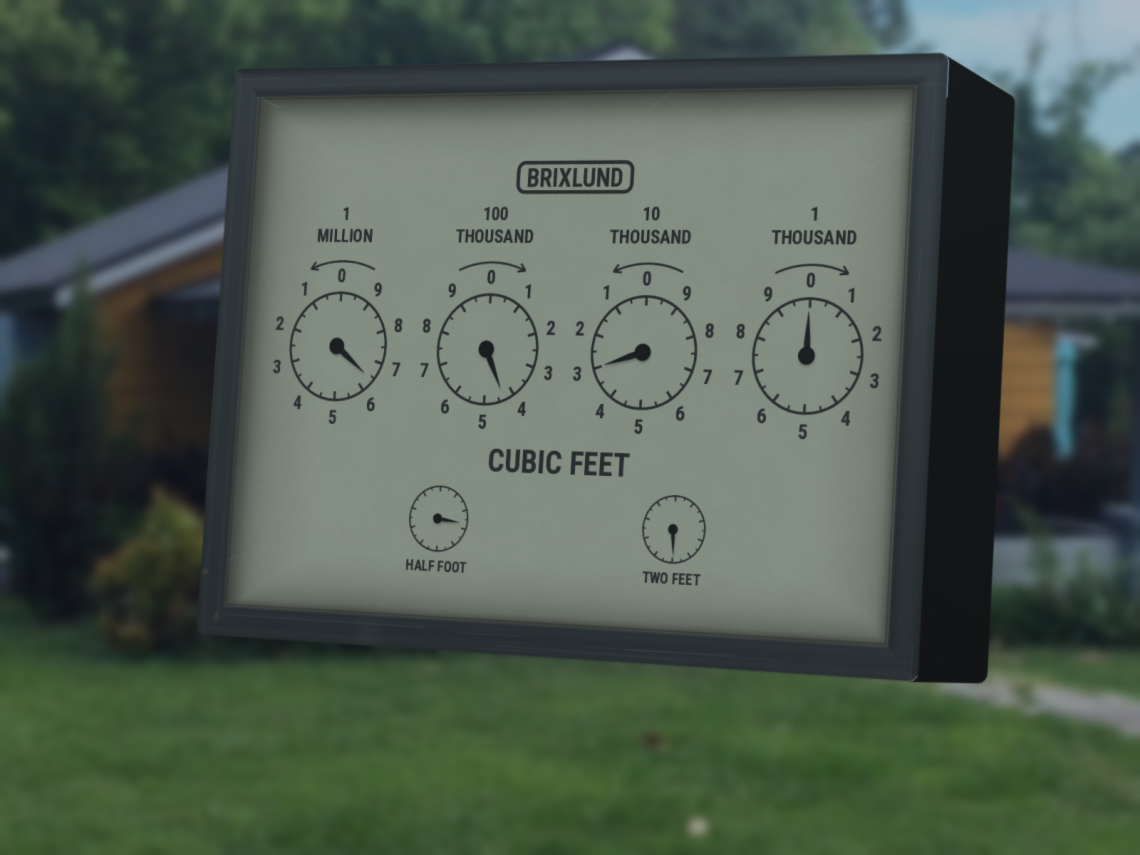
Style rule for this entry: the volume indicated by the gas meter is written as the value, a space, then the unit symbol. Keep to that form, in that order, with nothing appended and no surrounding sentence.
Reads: 643000 ft³
